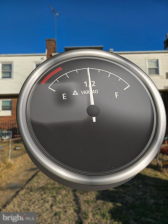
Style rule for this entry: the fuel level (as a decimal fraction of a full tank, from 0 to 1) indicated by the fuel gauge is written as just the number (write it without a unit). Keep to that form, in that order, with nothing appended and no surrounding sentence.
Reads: 0.5
